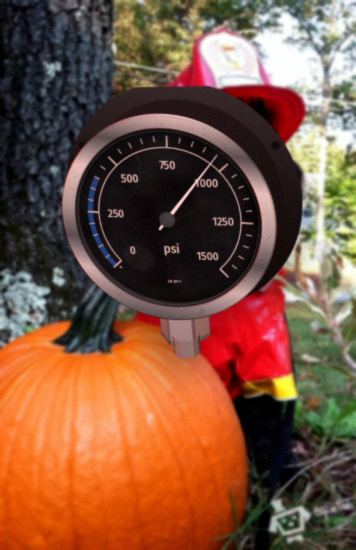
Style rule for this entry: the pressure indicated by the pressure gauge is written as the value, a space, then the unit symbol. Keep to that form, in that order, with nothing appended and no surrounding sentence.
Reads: 950 psi
